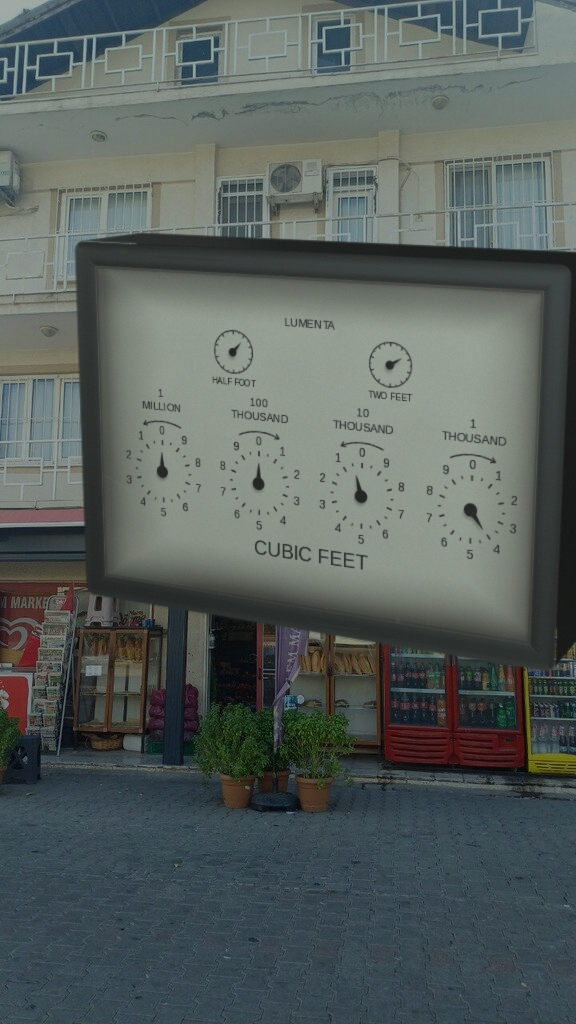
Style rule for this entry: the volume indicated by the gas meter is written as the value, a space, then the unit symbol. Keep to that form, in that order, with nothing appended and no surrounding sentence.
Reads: 400 ft³
